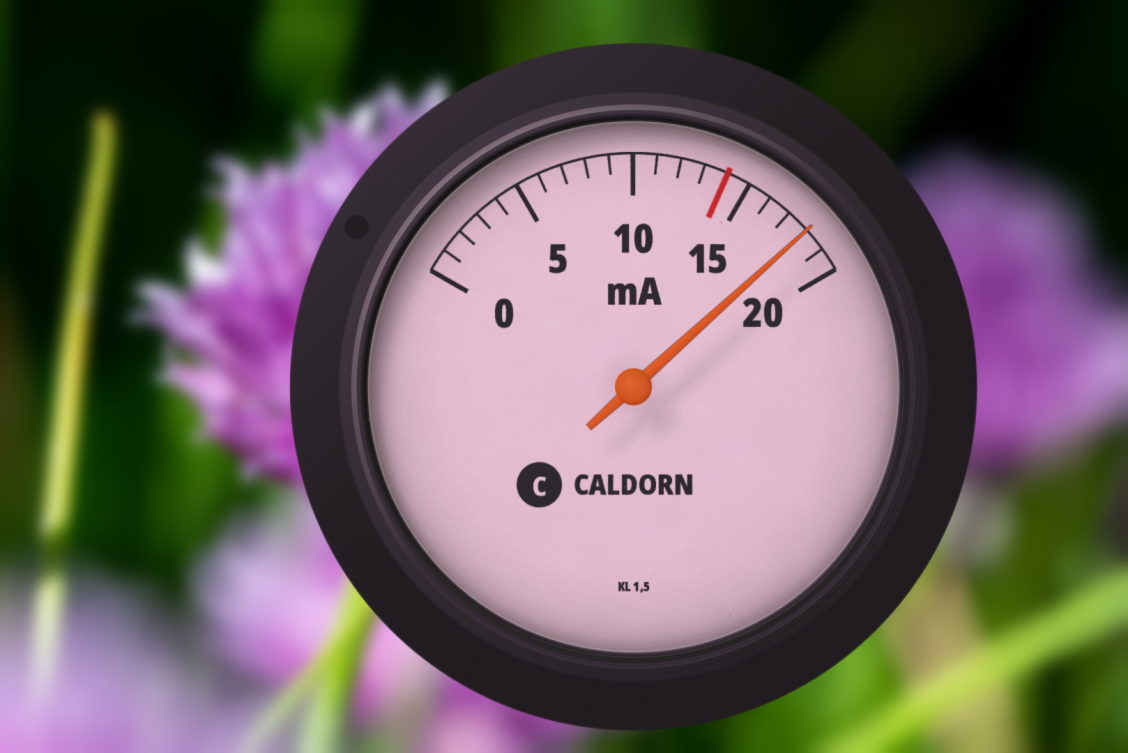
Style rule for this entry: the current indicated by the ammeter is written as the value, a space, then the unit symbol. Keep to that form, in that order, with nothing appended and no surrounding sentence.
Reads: 18 mA
